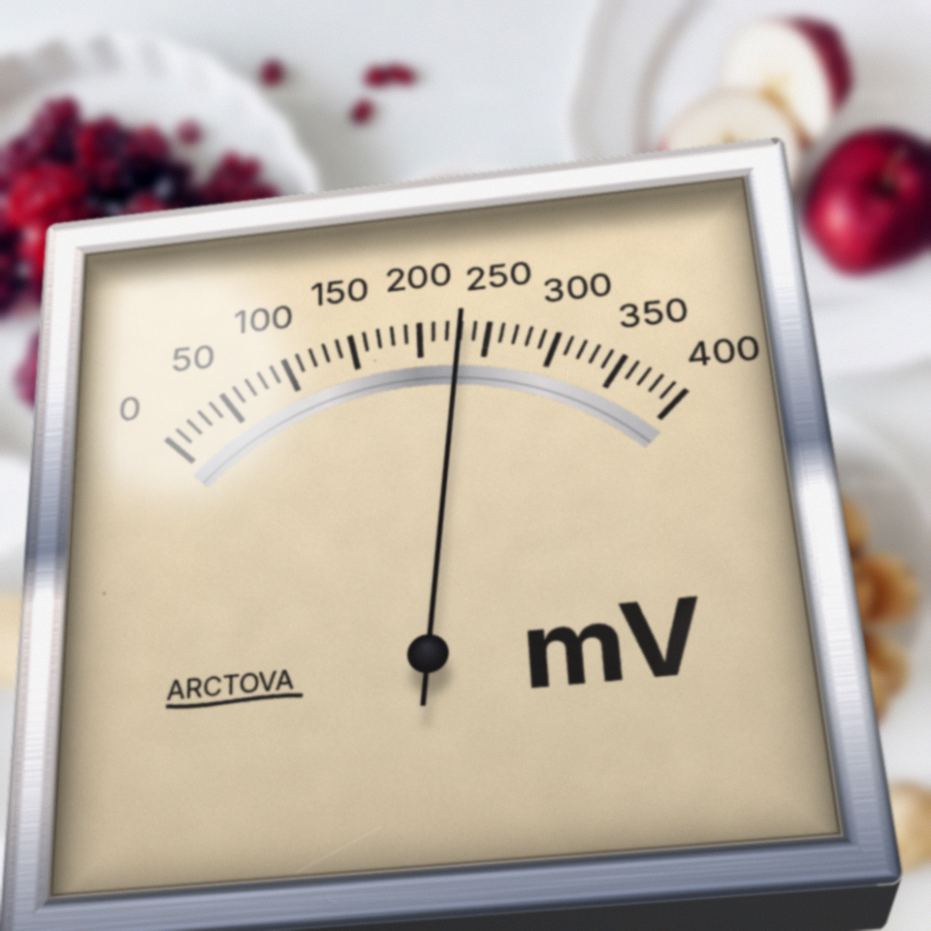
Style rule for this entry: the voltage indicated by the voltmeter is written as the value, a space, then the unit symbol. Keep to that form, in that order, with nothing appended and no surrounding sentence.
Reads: 230 mV
